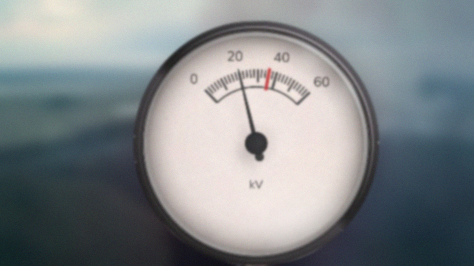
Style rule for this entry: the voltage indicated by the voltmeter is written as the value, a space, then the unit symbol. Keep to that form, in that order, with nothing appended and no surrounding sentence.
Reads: 20 kV
